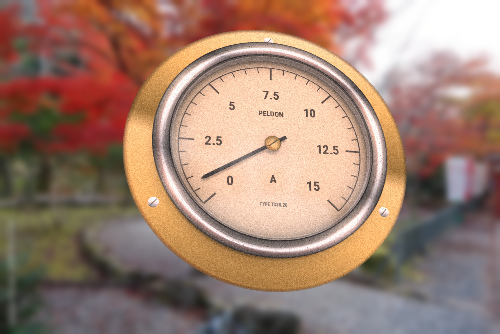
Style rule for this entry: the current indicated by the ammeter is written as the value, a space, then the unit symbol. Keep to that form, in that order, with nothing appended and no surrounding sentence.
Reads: 0.75 A
